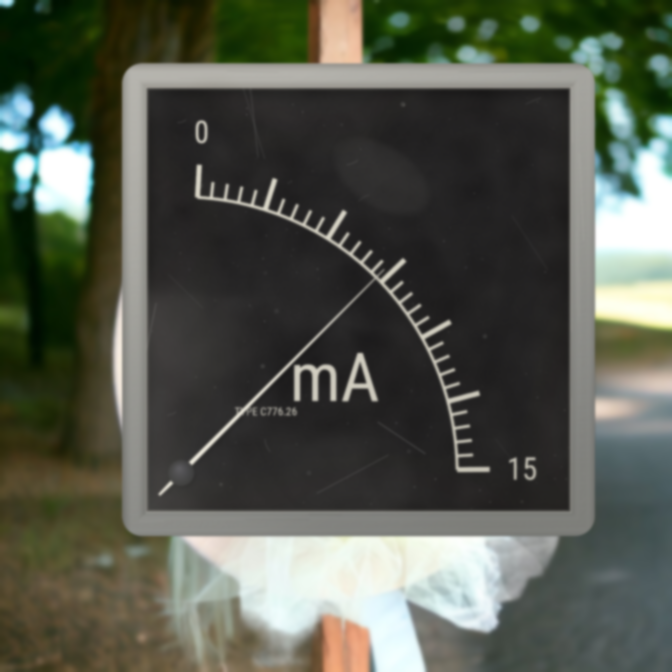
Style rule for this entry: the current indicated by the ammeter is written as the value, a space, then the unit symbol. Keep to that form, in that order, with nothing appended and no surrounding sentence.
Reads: 7.25 mA
